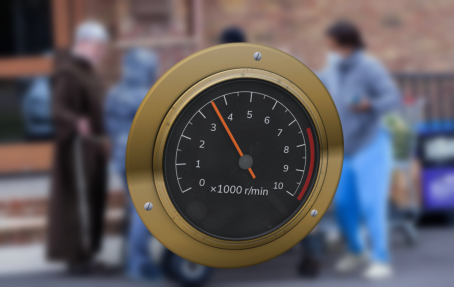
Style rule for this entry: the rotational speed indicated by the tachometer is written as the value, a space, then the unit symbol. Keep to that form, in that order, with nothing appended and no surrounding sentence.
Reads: 3500 rpm
